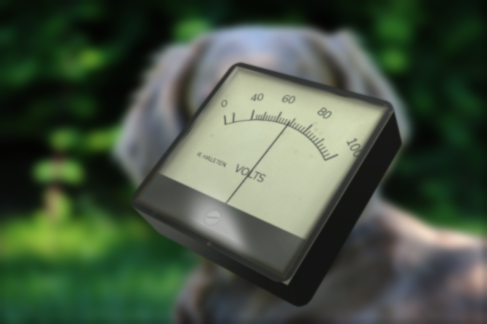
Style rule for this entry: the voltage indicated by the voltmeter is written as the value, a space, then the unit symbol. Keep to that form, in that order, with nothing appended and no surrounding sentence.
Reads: 70 V
